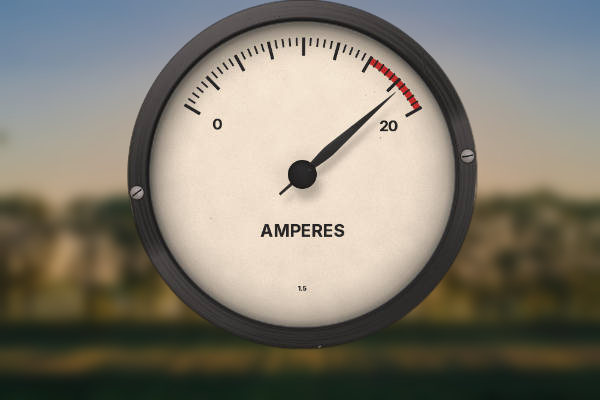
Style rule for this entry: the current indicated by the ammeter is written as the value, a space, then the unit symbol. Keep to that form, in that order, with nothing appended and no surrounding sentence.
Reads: 18 A
